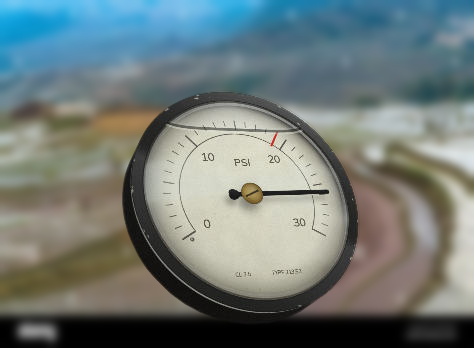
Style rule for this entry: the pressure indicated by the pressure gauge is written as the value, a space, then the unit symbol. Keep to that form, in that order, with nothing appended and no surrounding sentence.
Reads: 26 psi
